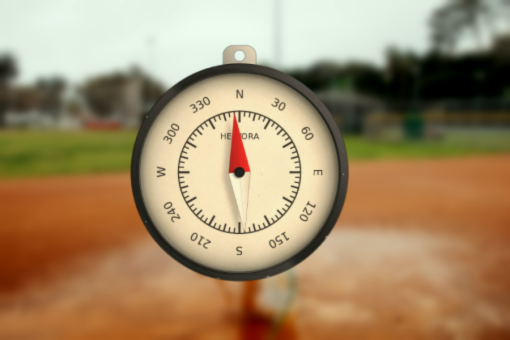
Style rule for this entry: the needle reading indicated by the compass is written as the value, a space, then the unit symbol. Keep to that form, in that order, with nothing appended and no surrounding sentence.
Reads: 355 °
